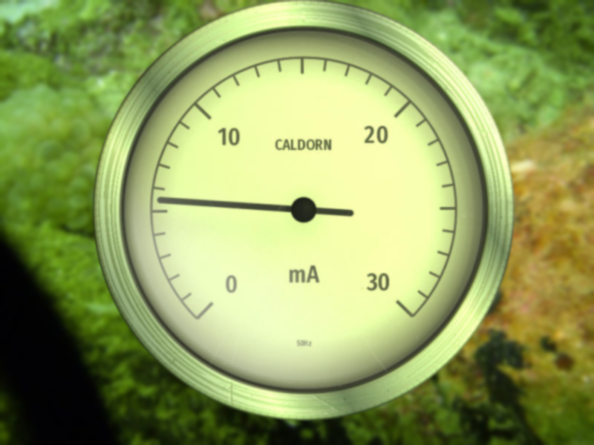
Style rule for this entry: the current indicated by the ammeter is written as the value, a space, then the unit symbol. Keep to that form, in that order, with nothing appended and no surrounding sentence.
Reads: 5.5 mA
